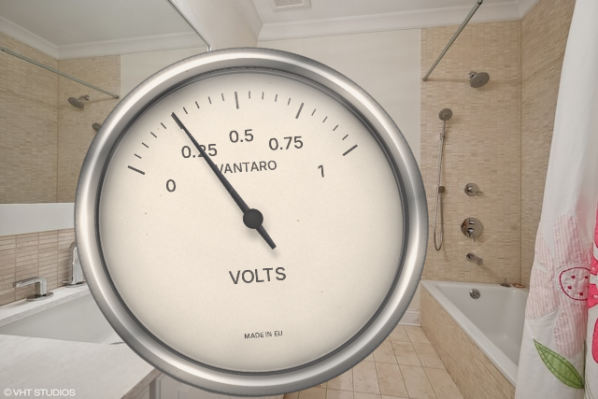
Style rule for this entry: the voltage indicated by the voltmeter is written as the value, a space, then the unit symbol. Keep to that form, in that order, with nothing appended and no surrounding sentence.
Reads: 0.25 V
